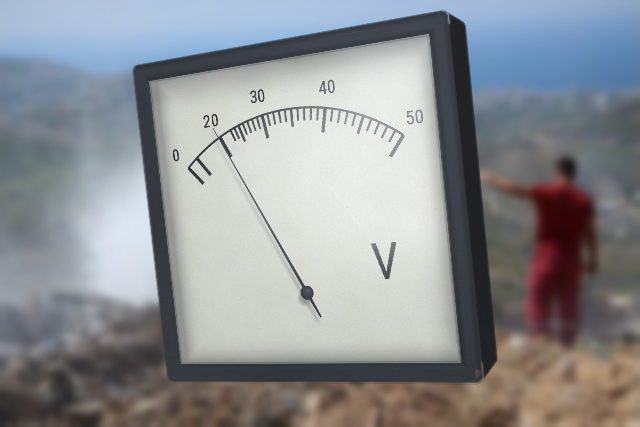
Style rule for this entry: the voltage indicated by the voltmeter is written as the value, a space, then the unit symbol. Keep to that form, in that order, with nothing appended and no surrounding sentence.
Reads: 20 V
